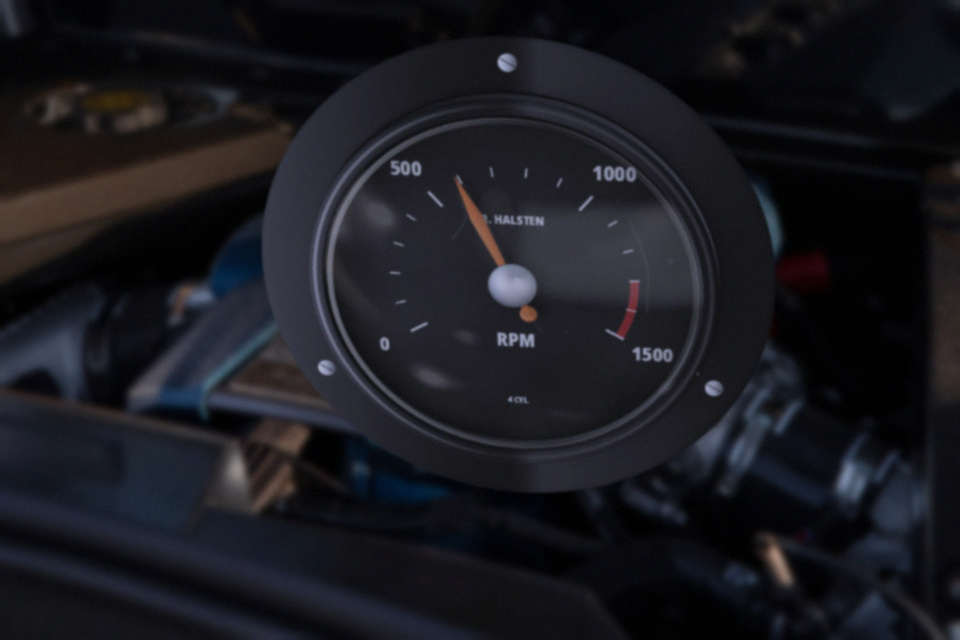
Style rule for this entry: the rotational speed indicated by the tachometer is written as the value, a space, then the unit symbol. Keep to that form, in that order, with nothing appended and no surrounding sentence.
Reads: 600 rpm
